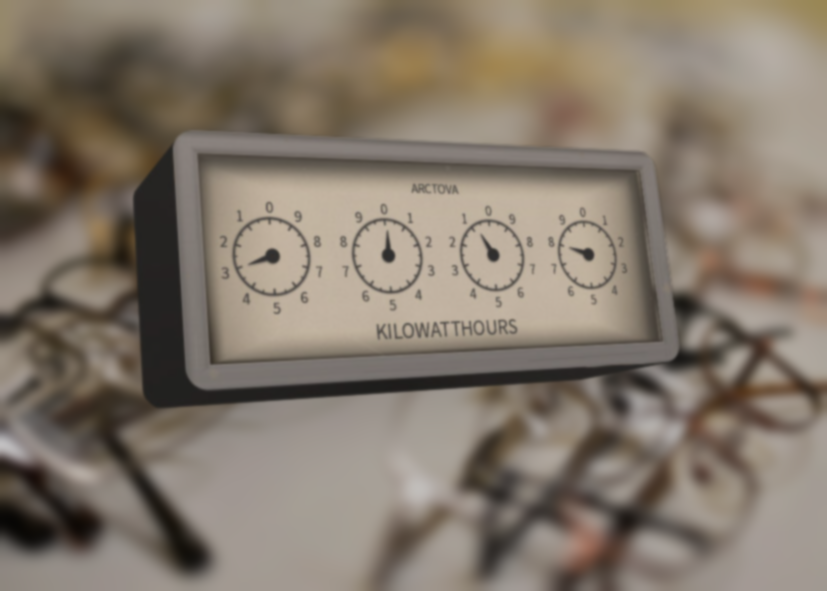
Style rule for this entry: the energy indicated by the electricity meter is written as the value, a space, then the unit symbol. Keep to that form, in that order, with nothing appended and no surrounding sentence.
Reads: 3008 kWh
